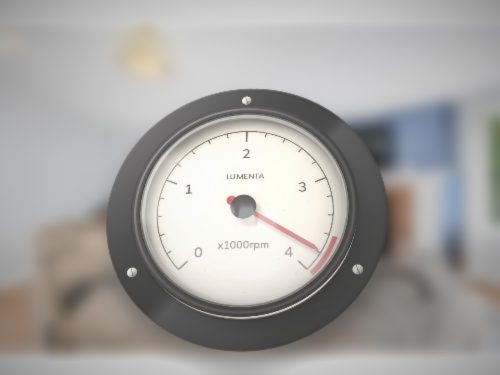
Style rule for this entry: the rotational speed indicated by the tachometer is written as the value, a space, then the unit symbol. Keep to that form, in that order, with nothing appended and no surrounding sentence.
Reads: 3800 rpm
